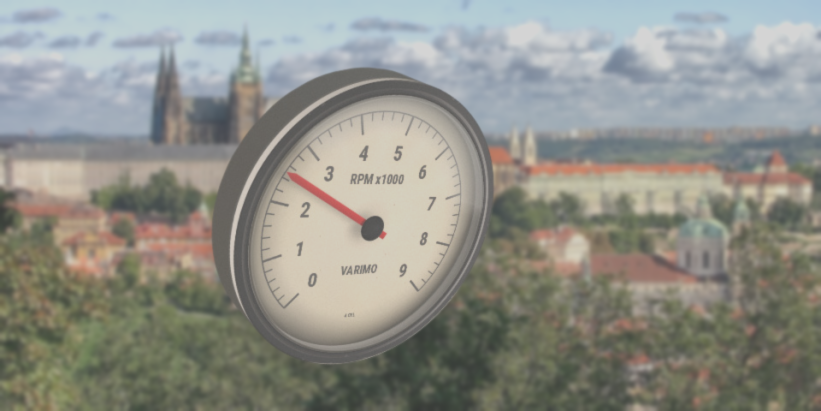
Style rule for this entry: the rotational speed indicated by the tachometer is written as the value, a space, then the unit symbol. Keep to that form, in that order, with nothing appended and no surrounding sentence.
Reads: 2500 rpm
